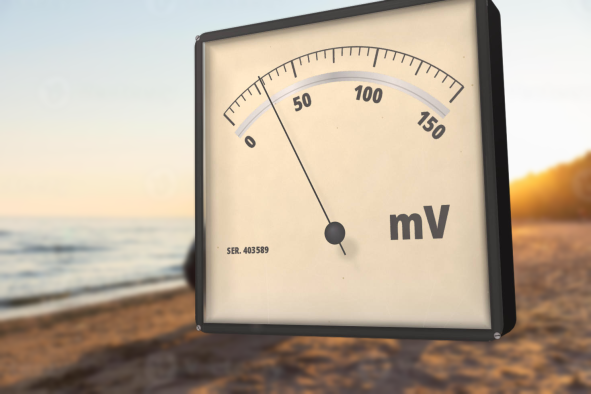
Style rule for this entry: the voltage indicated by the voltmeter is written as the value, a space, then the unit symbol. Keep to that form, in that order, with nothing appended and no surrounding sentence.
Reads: 30 mV
